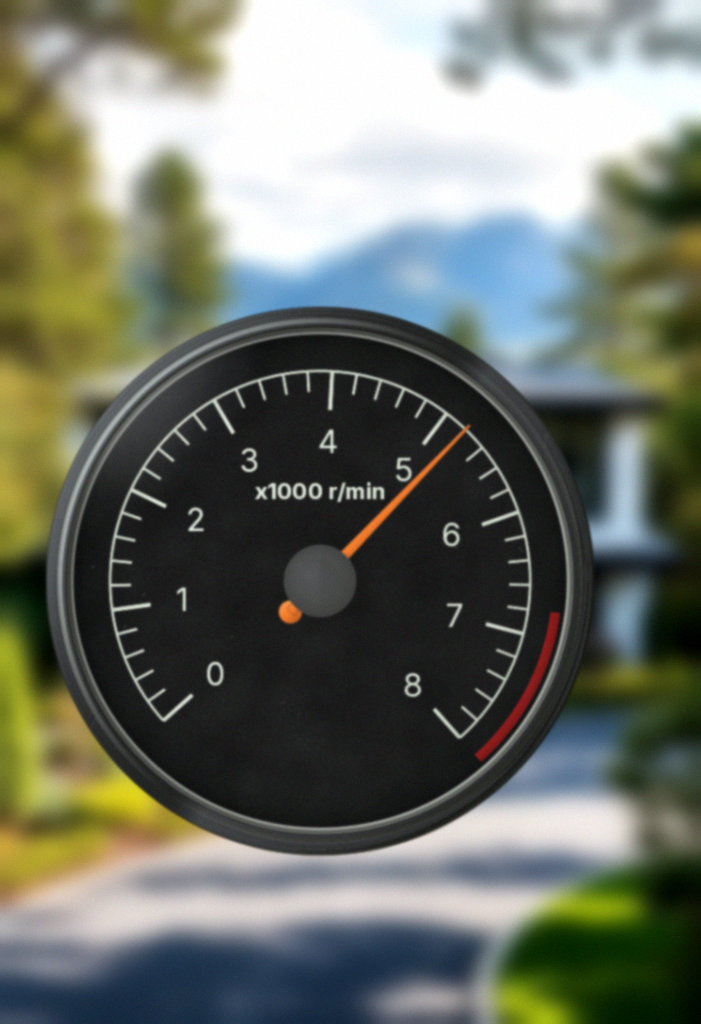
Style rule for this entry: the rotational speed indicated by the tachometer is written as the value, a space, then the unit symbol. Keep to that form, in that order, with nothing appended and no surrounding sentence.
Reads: 5200 rpm
